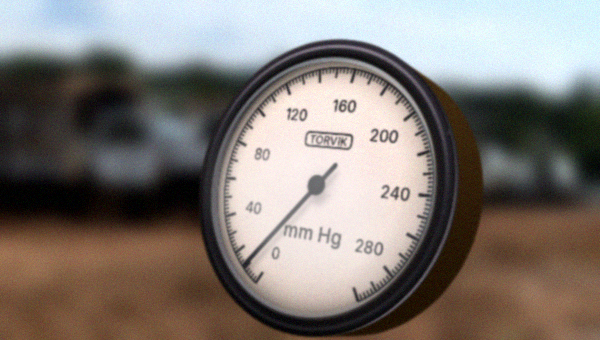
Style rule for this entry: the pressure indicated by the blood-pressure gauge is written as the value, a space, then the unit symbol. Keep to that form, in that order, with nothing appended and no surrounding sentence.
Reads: 10 mmHg
